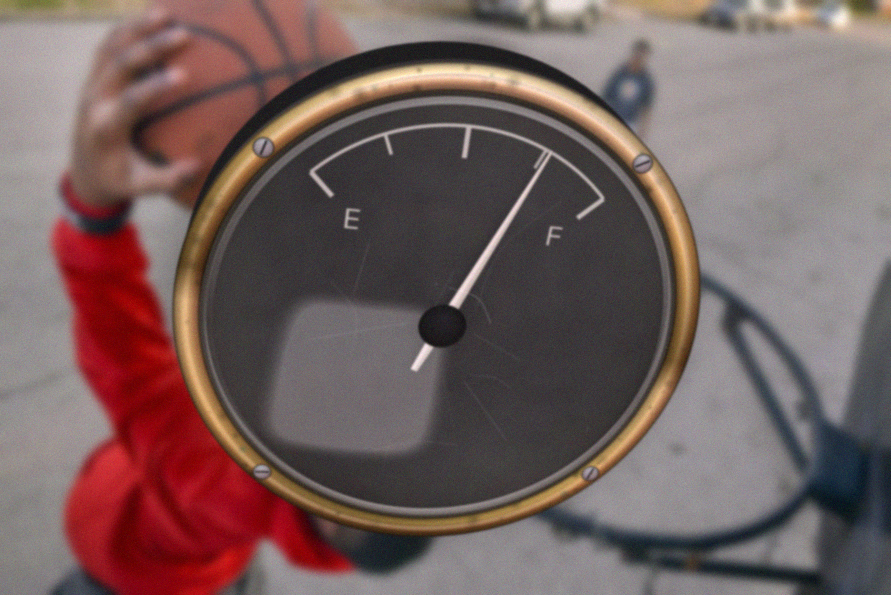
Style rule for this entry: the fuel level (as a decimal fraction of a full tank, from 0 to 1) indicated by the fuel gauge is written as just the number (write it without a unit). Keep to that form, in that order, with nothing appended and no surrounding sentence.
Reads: 0.75
